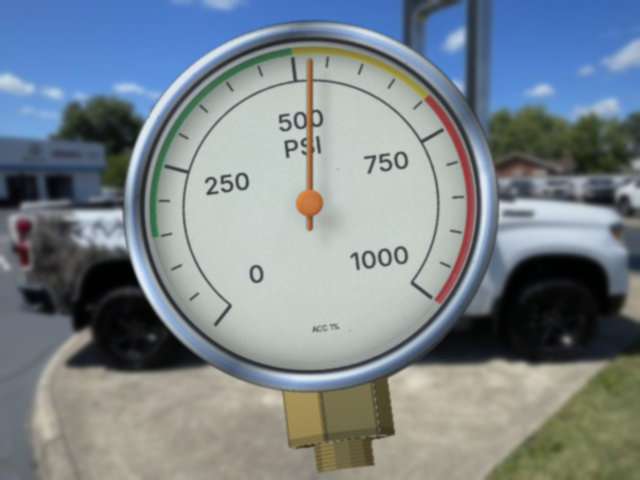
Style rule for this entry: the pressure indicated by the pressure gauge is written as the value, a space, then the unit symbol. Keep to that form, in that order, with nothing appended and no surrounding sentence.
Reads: 525 psi
